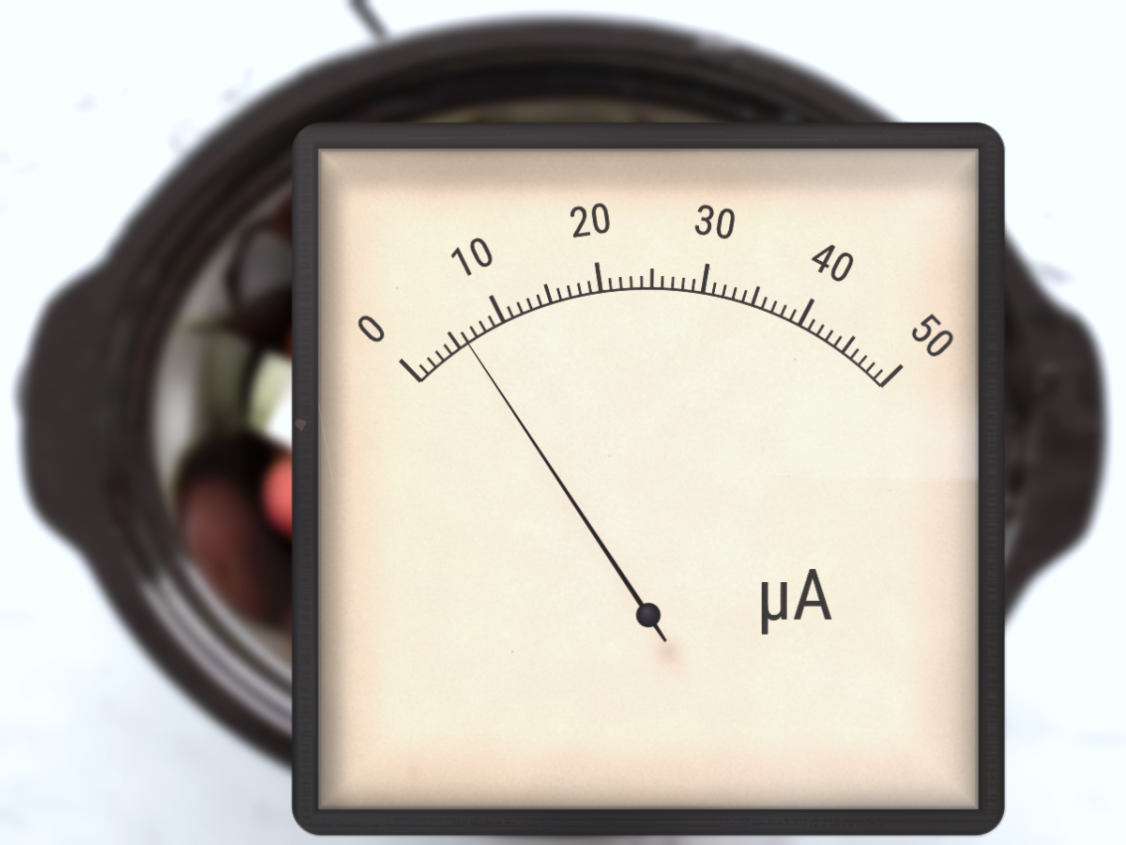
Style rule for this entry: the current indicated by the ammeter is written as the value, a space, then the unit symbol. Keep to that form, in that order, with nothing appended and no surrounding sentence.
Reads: 6 µA
